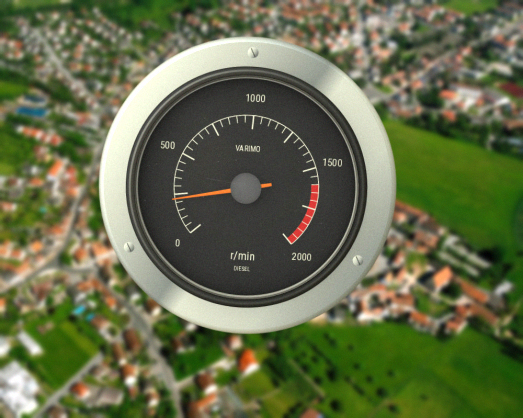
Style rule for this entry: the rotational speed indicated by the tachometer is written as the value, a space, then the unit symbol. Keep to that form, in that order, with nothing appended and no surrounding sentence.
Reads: 225 rpm
